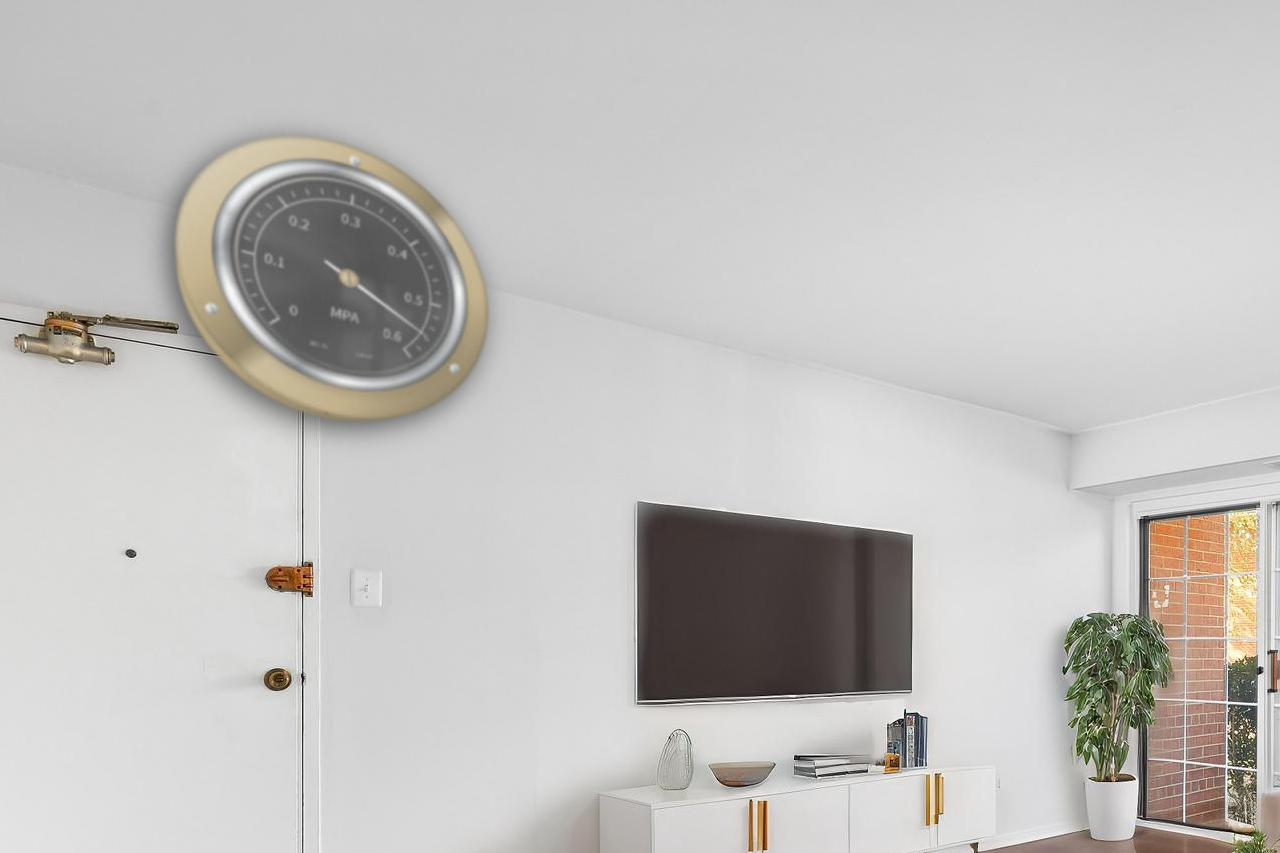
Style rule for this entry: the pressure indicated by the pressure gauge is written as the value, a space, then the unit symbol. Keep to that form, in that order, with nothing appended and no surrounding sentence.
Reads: 0.56 MPa
